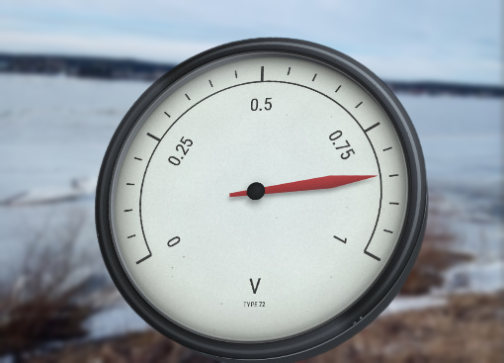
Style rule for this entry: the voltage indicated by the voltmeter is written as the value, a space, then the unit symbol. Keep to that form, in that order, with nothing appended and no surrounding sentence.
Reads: 0.85 V
